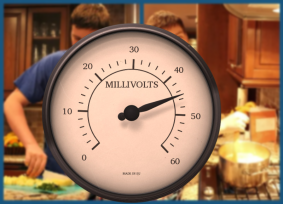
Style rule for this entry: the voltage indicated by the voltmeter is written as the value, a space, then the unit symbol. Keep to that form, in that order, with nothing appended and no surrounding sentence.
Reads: 45 mV
